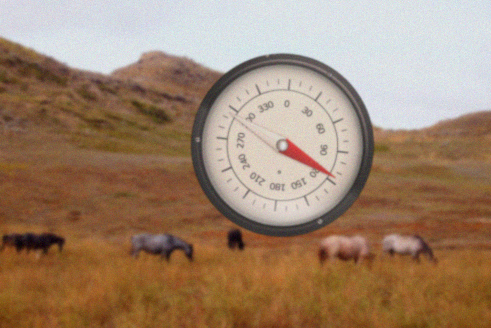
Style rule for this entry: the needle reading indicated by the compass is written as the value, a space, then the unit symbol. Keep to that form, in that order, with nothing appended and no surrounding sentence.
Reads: 115 °
